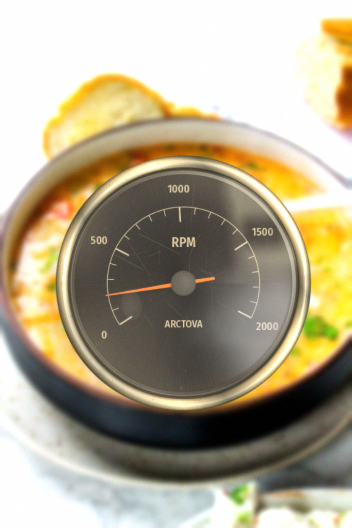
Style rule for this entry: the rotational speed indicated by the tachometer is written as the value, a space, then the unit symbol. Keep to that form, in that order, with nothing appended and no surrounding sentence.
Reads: 200 rpm
